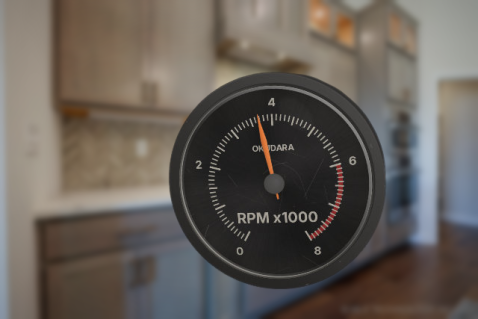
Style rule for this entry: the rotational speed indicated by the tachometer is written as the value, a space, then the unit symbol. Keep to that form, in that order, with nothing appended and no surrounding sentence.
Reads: 3700 rpm
